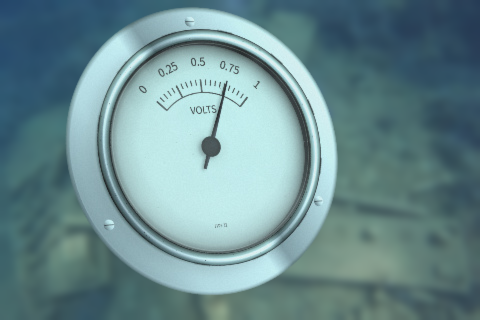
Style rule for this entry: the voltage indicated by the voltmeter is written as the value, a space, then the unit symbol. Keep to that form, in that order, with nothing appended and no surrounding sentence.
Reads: 0.75 V
